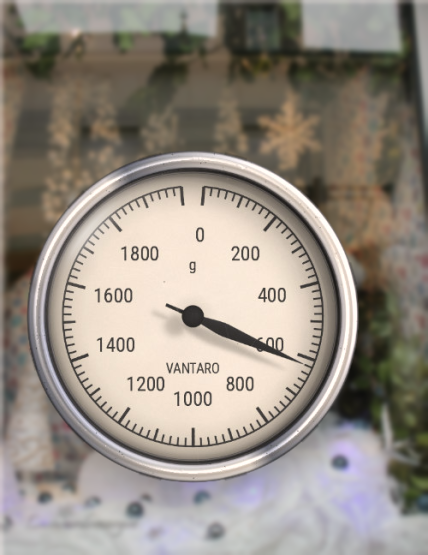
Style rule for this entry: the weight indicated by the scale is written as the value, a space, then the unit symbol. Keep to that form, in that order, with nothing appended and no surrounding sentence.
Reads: 620 g
